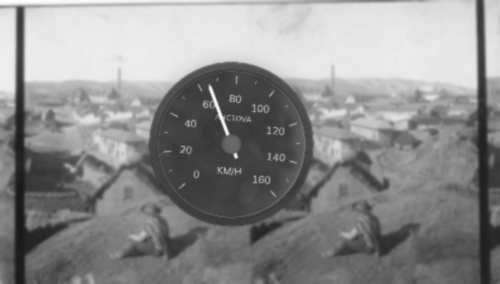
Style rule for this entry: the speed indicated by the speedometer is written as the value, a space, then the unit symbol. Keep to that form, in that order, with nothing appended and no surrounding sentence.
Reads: 65 km/h
